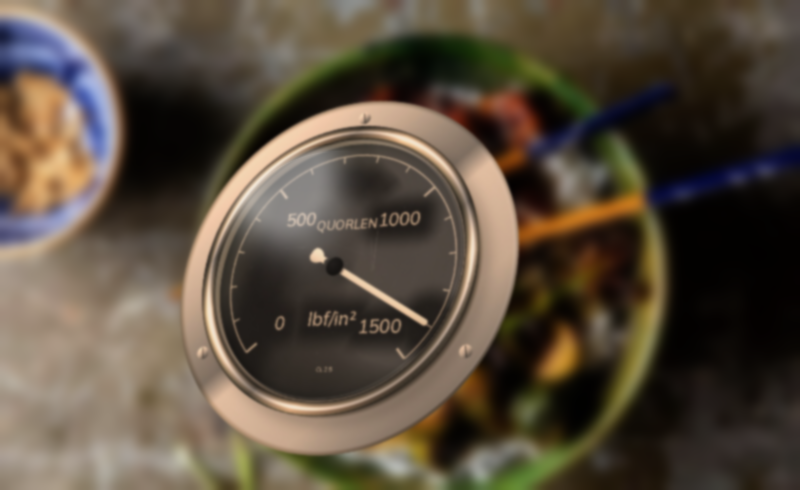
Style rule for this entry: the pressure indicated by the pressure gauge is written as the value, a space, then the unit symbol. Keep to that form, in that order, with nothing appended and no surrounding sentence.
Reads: 1400 psi
